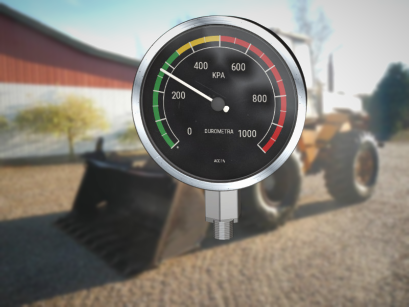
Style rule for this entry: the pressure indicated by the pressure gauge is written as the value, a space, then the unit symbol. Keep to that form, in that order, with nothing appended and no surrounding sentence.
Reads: 275 kPa
